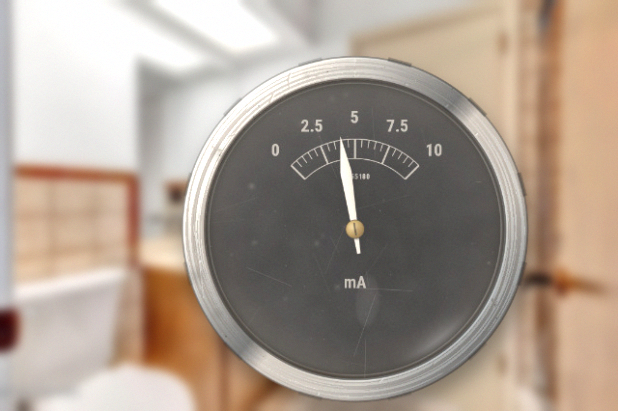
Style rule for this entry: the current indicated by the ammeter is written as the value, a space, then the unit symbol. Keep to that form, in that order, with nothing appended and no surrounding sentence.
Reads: 4 mA
